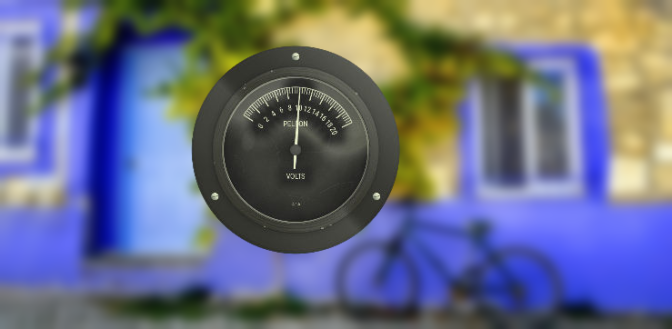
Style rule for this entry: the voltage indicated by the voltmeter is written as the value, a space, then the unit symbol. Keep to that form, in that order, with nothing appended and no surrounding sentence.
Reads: 10 V
